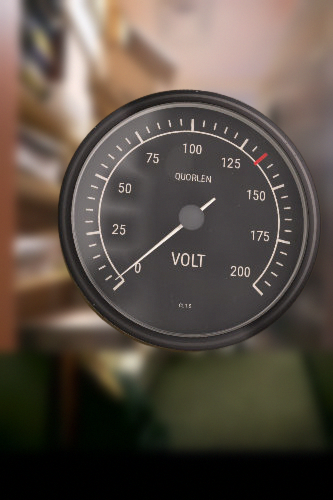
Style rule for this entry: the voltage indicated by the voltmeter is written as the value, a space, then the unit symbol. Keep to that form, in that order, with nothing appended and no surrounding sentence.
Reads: 2.5 V
